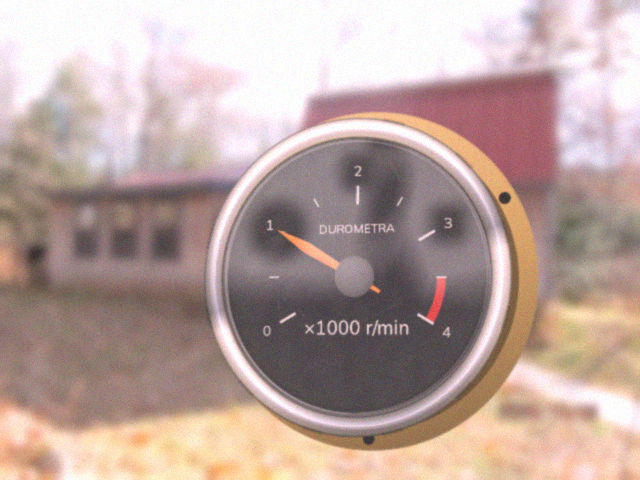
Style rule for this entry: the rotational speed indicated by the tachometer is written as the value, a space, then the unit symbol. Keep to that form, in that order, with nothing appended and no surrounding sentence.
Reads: 1000 rpm
